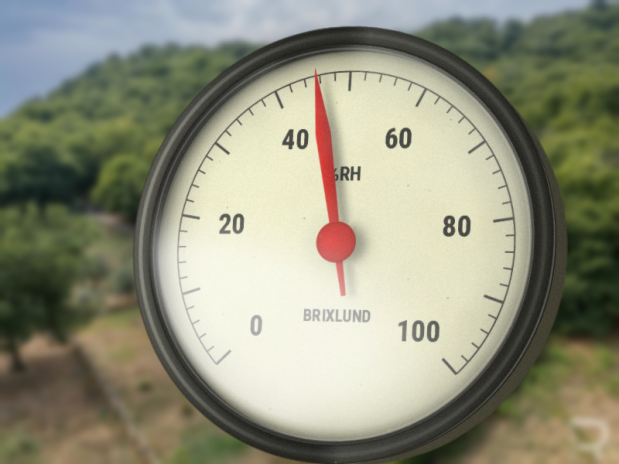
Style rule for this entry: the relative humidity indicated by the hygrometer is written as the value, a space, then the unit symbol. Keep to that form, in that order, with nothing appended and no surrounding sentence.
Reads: 46 %
